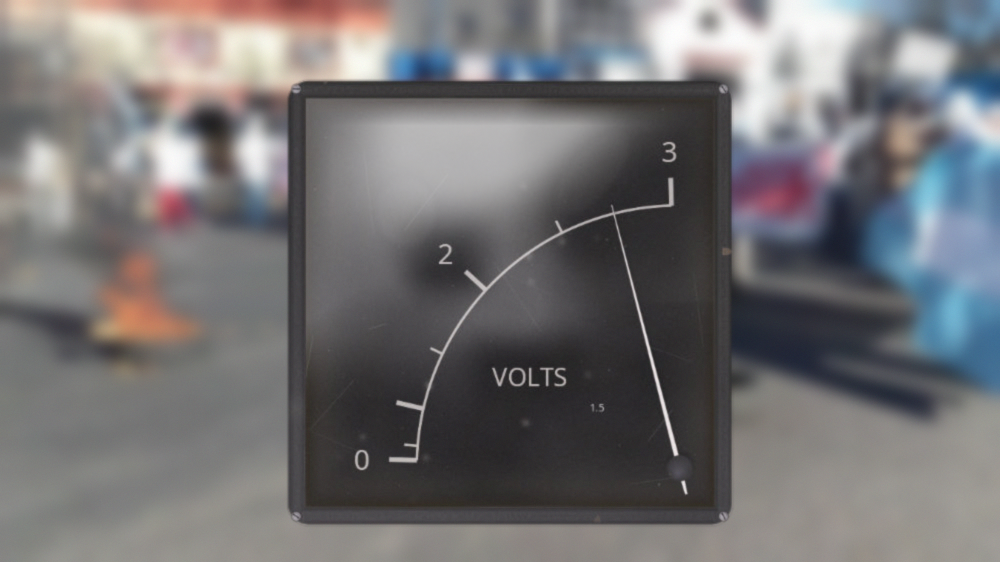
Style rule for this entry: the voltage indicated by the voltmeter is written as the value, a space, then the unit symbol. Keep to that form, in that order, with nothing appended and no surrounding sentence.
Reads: 2.75 V
